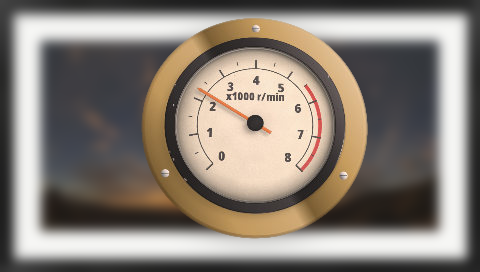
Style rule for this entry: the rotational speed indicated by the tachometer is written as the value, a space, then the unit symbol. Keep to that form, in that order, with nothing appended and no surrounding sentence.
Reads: 2250 rpm
